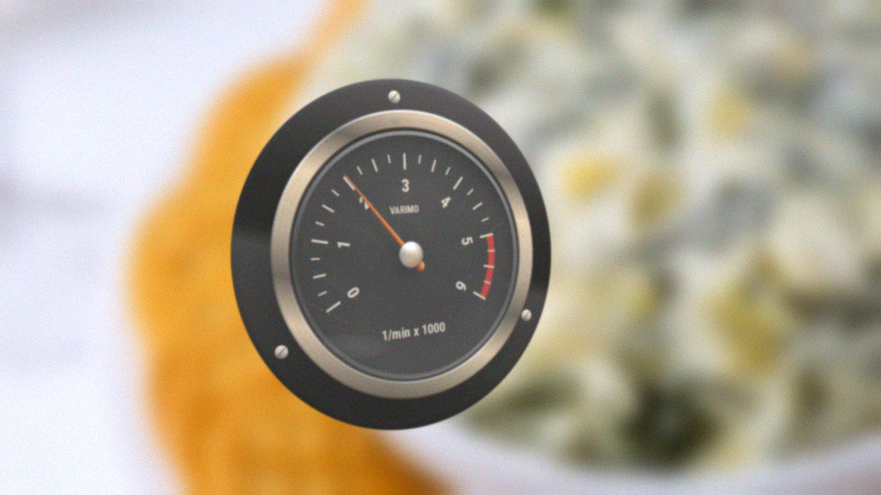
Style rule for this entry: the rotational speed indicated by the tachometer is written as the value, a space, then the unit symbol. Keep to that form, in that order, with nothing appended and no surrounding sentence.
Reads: 2000 rpm
